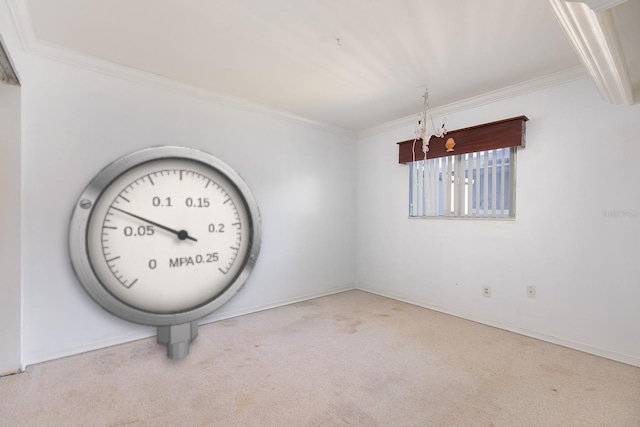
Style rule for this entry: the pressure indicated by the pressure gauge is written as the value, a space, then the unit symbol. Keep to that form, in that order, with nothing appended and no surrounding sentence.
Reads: 0.065 MPa
